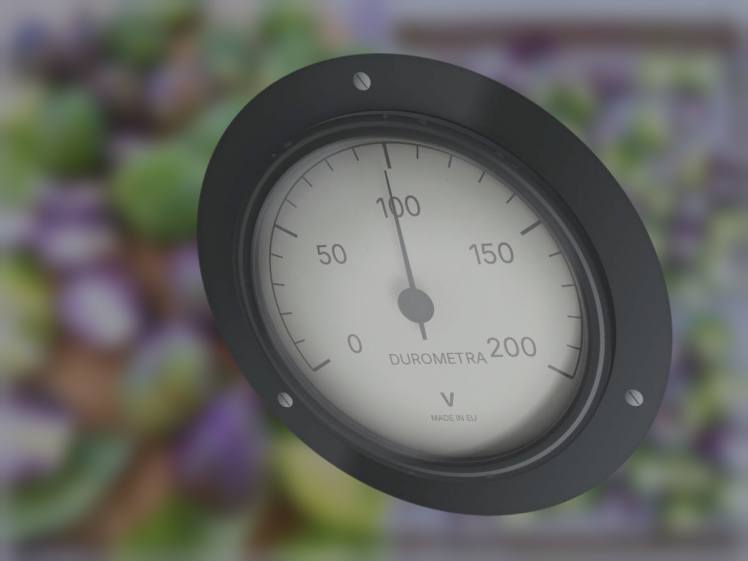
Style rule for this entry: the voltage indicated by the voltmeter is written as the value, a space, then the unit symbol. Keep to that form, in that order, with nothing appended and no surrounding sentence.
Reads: 100 V
